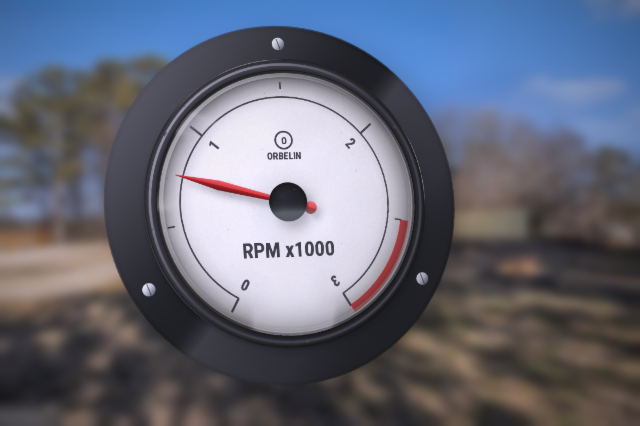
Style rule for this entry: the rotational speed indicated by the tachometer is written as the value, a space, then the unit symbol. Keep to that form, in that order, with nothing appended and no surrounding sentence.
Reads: 750 rpm
